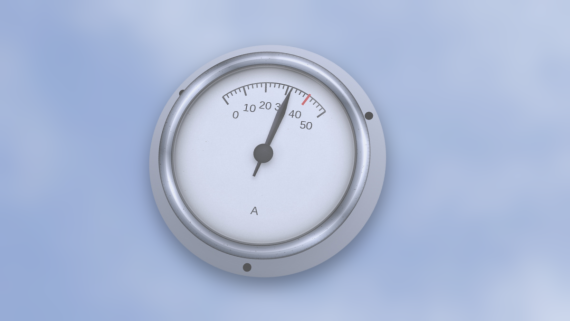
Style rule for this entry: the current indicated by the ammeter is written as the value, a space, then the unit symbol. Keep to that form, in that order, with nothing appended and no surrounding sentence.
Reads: 32 A
